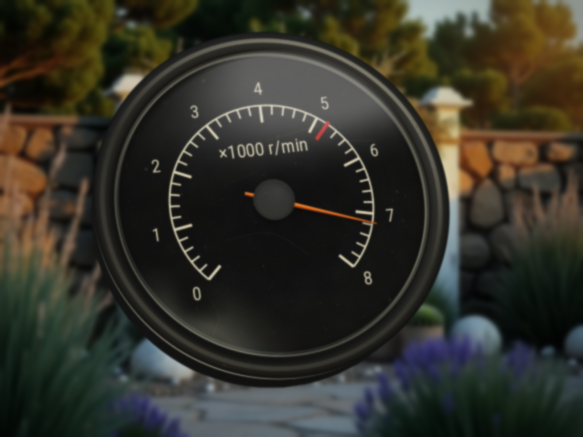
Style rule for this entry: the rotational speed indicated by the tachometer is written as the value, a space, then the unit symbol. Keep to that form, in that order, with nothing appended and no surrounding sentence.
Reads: 7200 rpm
